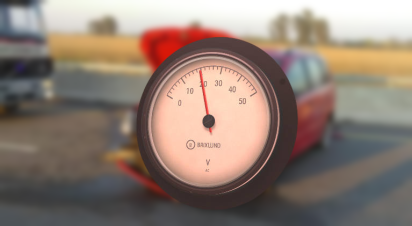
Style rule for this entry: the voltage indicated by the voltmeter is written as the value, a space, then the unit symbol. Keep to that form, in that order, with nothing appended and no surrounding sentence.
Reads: 20 V
